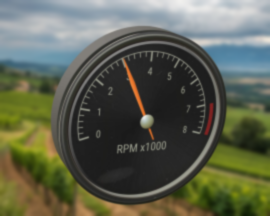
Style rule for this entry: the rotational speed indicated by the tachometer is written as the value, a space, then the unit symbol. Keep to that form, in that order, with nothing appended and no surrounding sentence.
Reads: 3000 rpm
